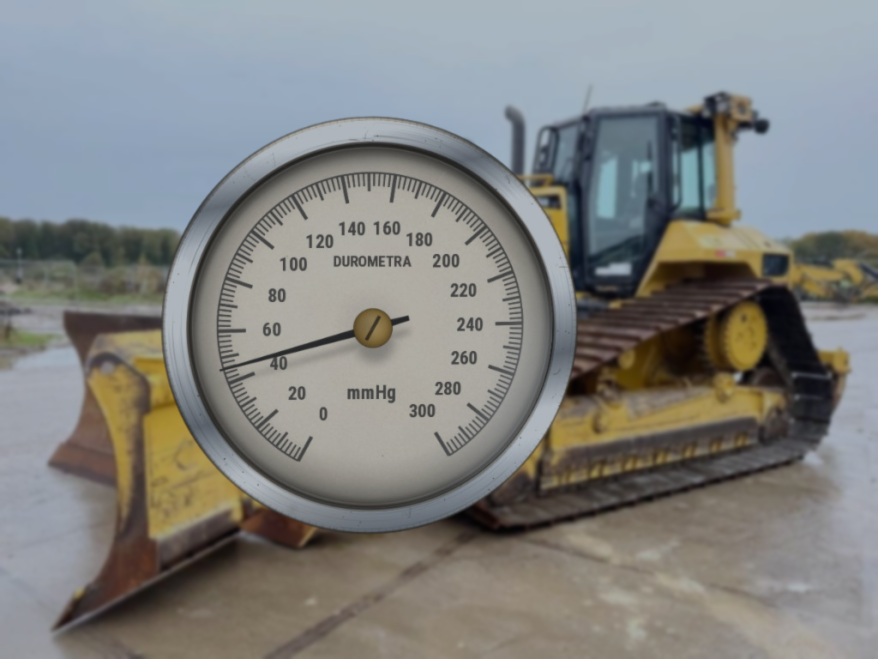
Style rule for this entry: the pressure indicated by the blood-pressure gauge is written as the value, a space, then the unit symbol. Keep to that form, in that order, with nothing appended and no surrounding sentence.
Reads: 46 mmHg
